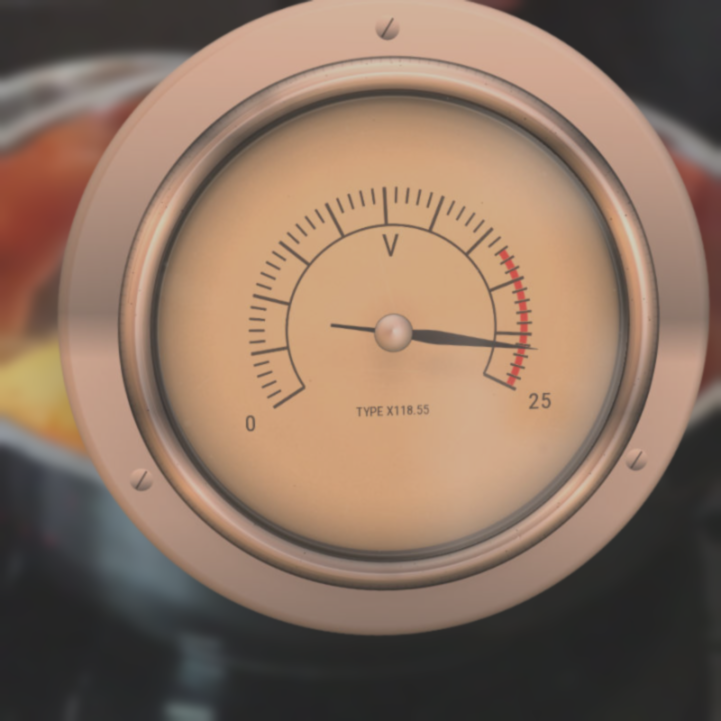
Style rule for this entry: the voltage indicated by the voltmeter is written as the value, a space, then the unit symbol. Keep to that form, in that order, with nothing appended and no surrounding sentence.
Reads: 23 V
